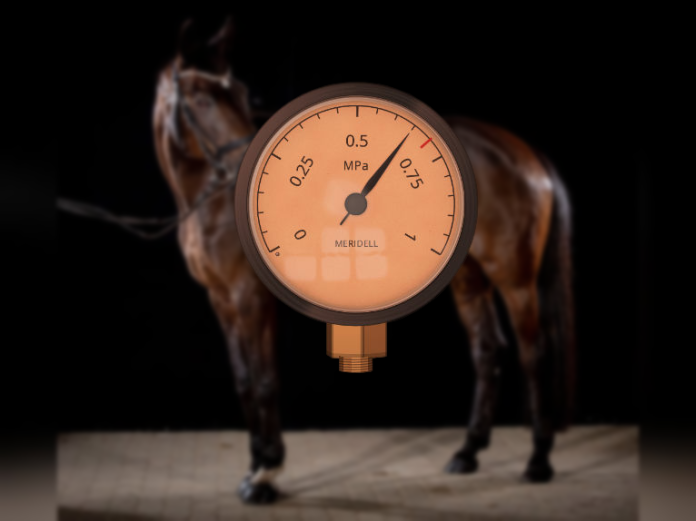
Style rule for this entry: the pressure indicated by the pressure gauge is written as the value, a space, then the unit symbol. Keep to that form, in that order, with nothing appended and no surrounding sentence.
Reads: 0.65 MPa
